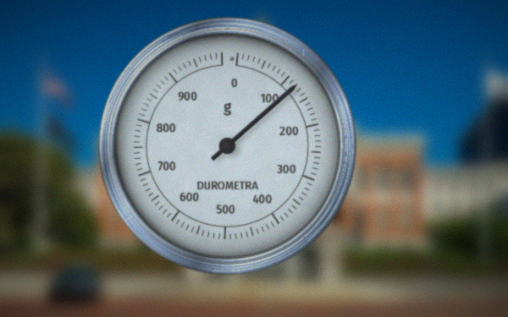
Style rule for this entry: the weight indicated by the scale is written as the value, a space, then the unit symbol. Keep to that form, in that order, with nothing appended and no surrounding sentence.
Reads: 120 g
